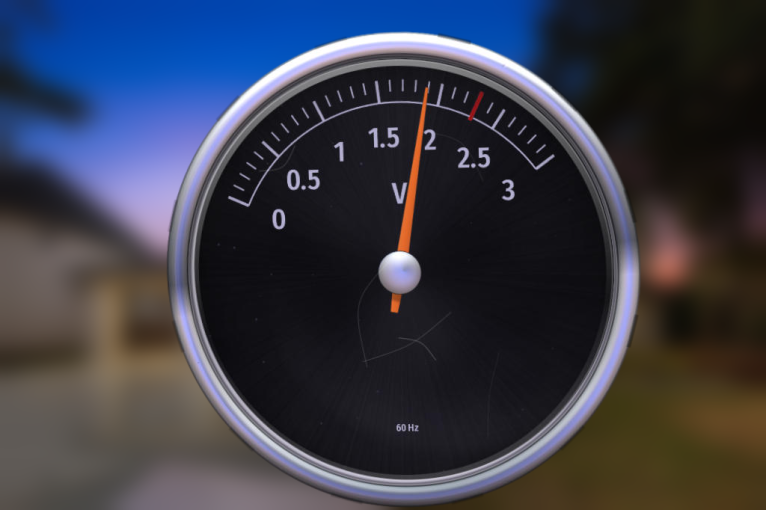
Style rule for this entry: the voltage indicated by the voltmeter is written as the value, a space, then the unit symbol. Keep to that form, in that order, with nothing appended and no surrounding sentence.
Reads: 1.9 V
